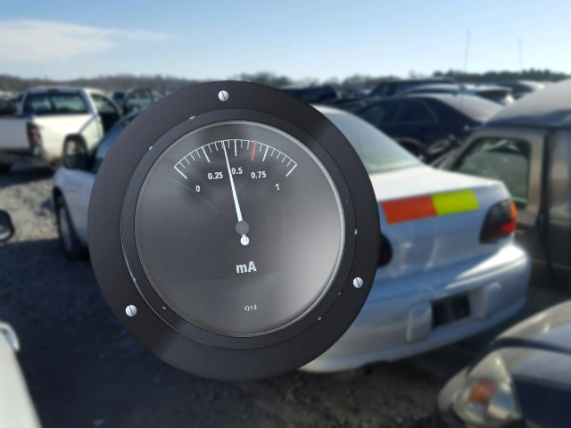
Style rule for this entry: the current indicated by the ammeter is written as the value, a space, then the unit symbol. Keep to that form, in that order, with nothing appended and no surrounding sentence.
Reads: 0.4 mA
